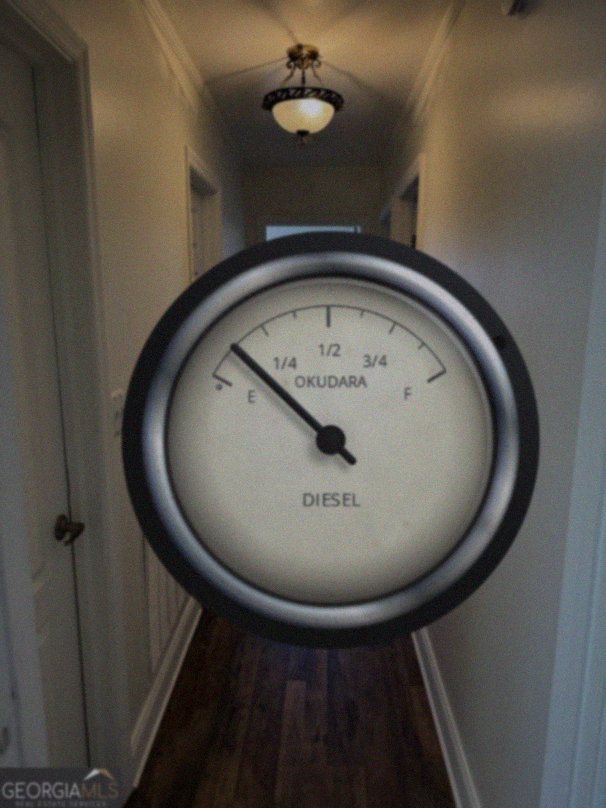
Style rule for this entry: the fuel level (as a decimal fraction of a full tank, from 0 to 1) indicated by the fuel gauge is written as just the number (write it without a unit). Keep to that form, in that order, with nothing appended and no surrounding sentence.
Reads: 0.125
